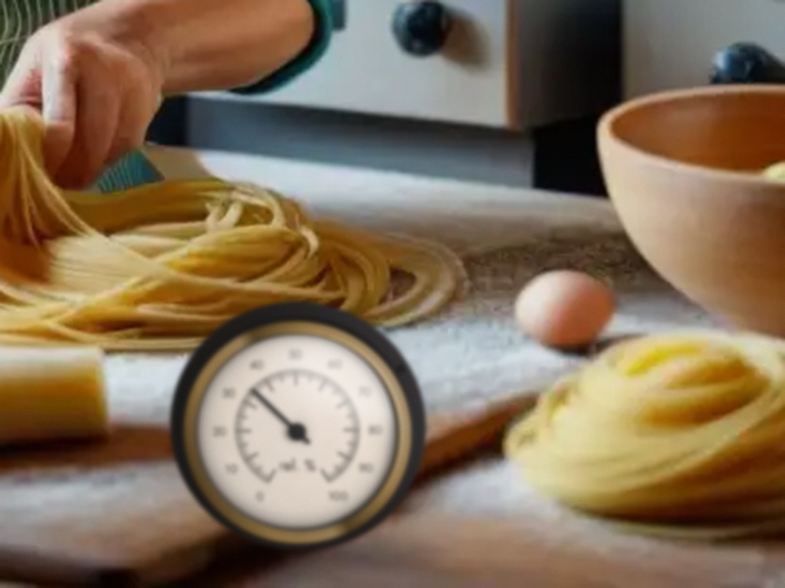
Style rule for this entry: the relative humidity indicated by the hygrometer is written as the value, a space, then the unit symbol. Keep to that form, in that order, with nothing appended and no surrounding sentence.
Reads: 35 %
